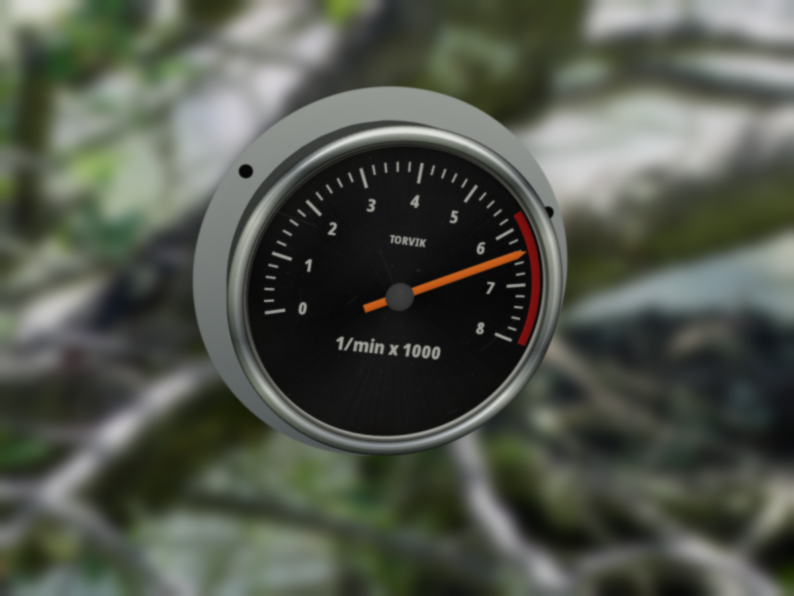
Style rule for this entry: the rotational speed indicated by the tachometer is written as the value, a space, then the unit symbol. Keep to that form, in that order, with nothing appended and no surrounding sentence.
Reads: 6400 rpm
